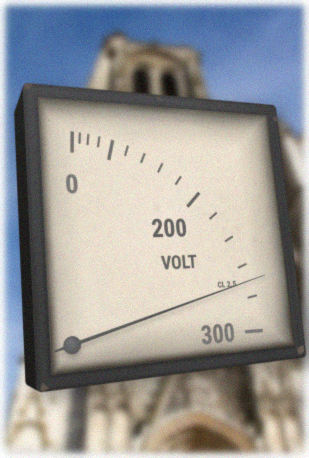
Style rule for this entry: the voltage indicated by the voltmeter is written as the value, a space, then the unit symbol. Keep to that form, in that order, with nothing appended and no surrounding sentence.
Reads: 270 V
